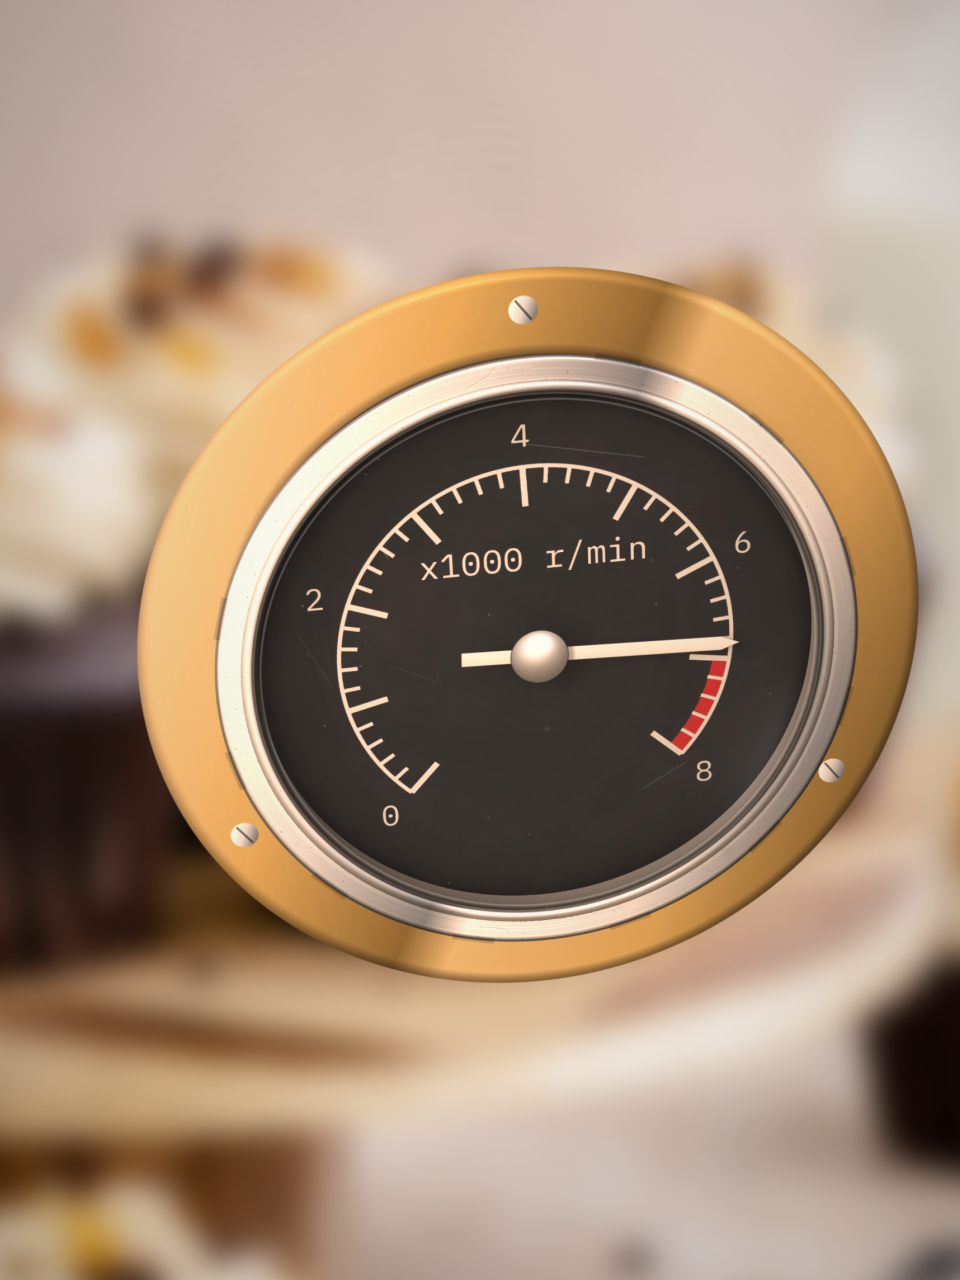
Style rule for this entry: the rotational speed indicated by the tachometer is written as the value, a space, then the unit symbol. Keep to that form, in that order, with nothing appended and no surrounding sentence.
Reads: 6800 rpm
